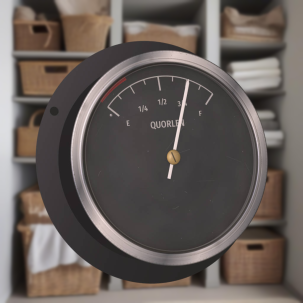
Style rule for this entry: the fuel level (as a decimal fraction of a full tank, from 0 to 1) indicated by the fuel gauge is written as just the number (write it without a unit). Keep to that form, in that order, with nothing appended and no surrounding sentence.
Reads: 0.75
